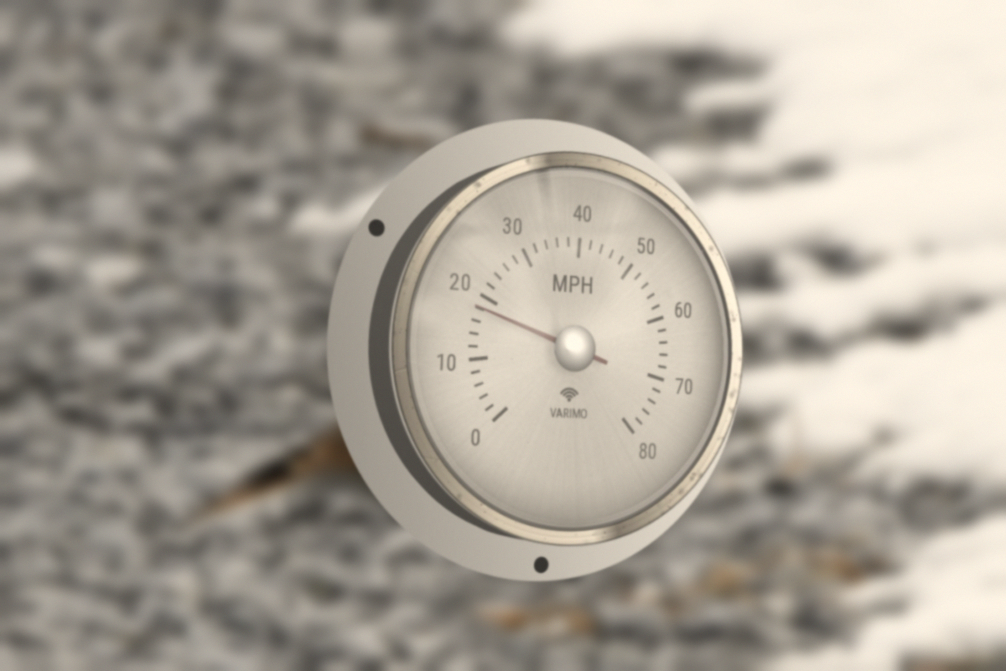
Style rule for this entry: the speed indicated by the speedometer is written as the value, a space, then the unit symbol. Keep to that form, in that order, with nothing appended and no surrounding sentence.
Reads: 18 mph
